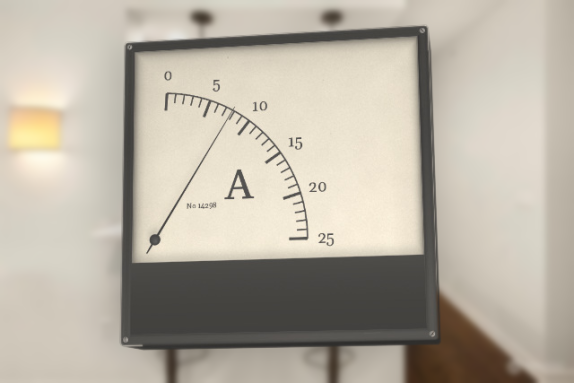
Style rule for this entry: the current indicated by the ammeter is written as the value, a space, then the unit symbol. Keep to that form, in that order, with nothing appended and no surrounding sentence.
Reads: 8 A
